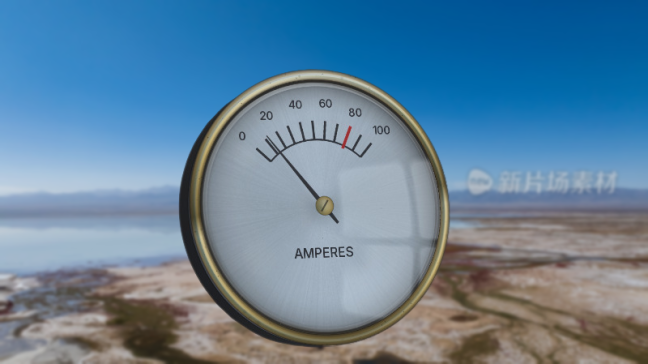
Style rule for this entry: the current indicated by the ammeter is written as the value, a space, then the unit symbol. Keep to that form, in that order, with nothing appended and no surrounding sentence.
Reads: 10 A
